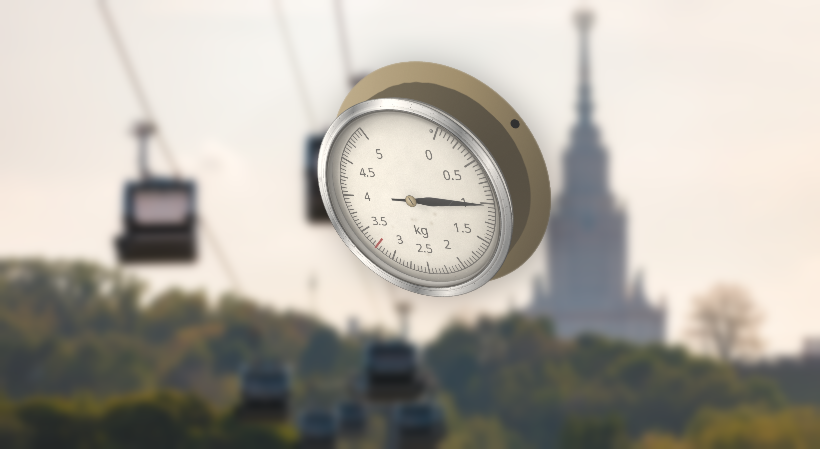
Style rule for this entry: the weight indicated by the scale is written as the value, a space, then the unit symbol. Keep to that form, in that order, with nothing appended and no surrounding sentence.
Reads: 1 kg
